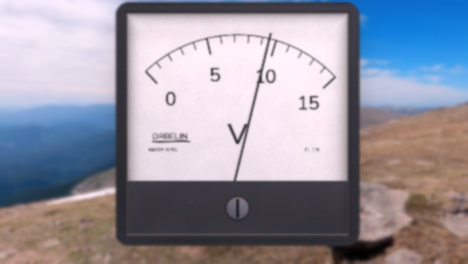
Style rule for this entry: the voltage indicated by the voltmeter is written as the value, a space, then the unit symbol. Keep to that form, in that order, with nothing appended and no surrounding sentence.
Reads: 9.5 V
